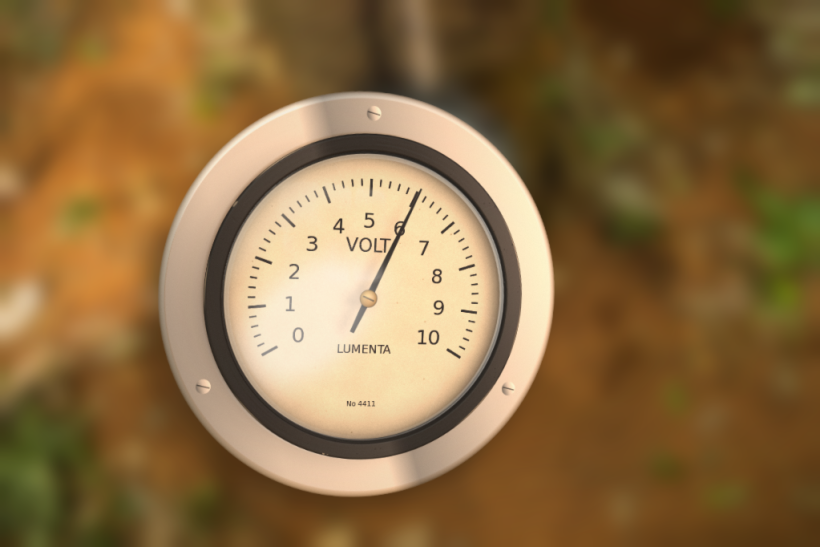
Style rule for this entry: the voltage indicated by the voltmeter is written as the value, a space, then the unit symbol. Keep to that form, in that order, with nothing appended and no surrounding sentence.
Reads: 6 V
